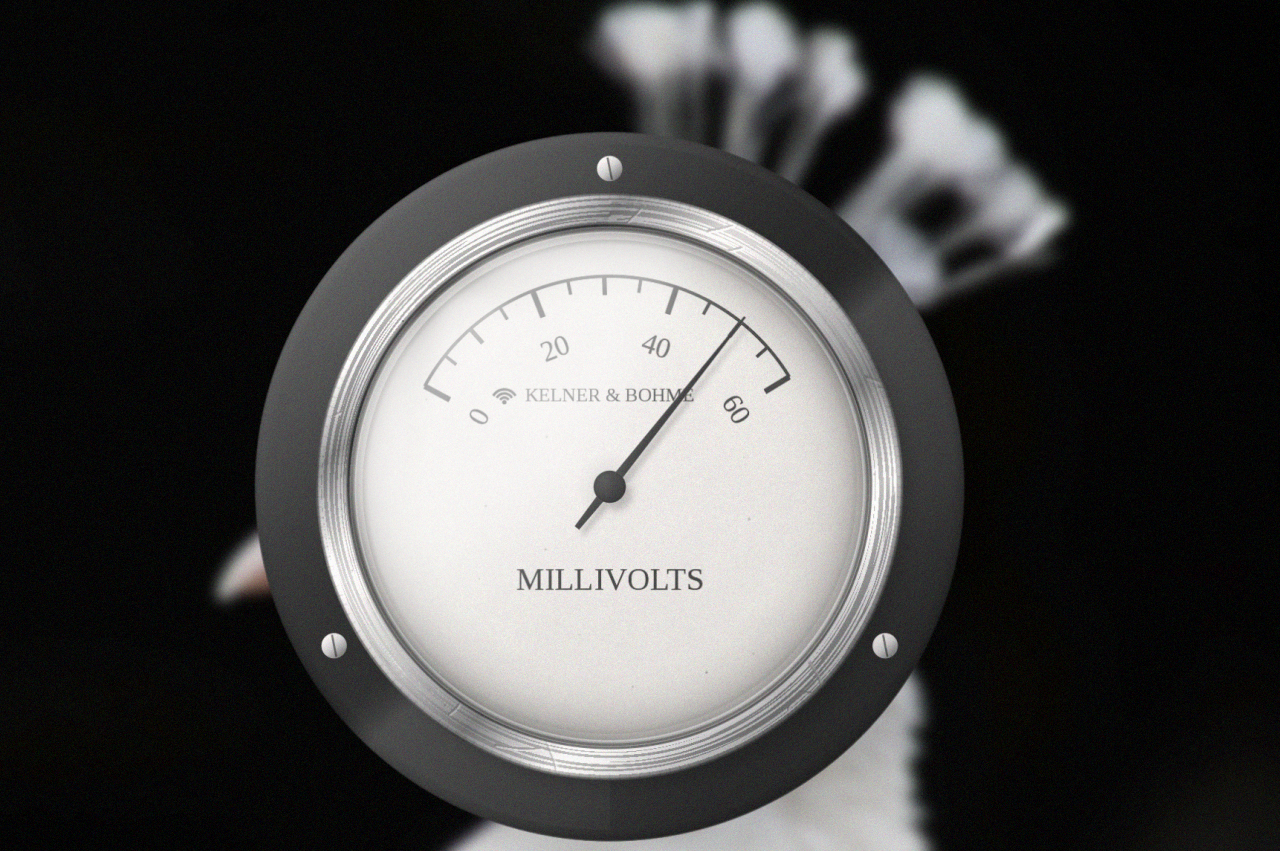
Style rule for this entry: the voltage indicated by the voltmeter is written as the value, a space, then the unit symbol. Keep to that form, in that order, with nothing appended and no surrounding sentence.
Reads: 50 mV
